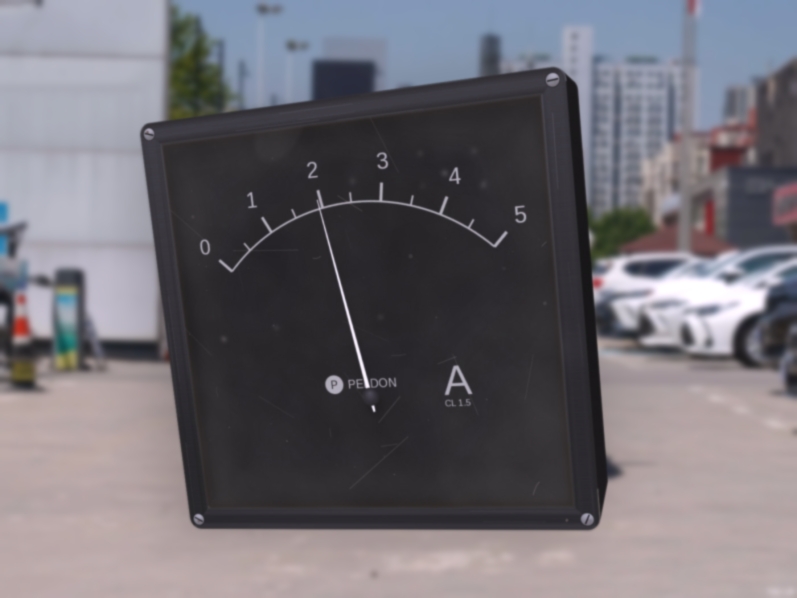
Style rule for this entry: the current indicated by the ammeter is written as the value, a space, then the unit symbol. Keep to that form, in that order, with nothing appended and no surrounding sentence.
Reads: 2 A
